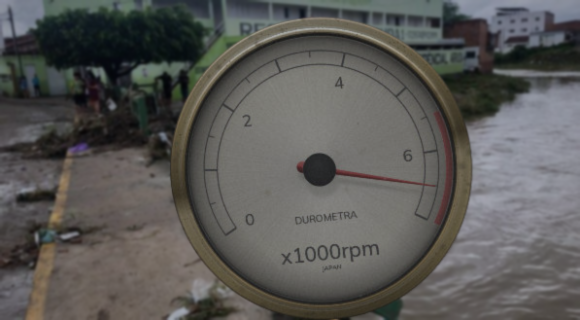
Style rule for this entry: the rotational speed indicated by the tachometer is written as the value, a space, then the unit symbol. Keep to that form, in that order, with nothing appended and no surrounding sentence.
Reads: 6500 rpm
